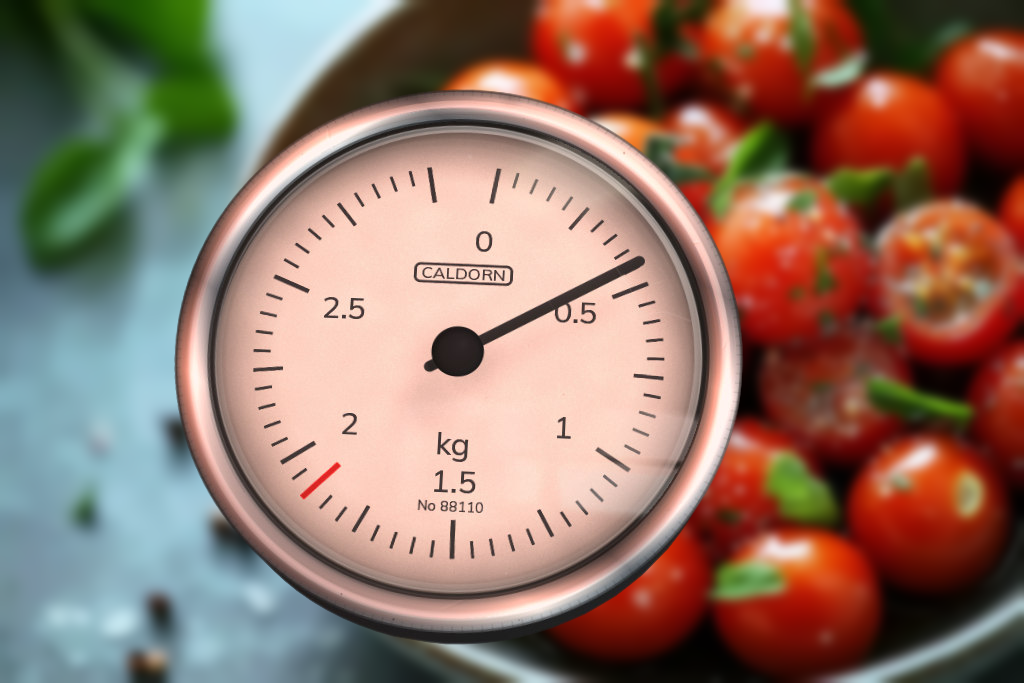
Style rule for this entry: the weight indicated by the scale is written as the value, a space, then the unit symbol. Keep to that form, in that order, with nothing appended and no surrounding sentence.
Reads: 0.45 kg
